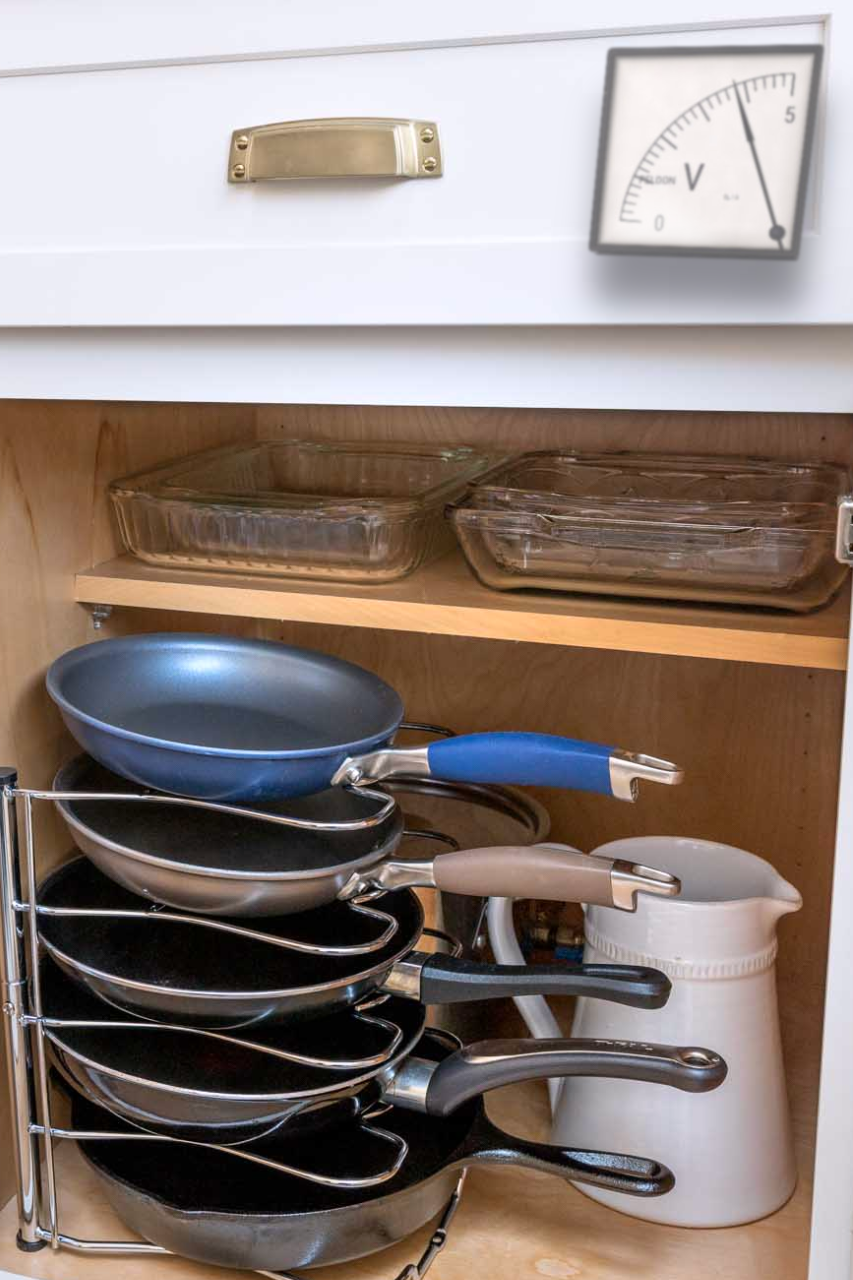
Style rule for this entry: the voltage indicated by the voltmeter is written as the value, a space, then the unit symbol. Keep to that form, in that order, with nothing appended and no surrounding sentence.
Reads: 3.8 V
